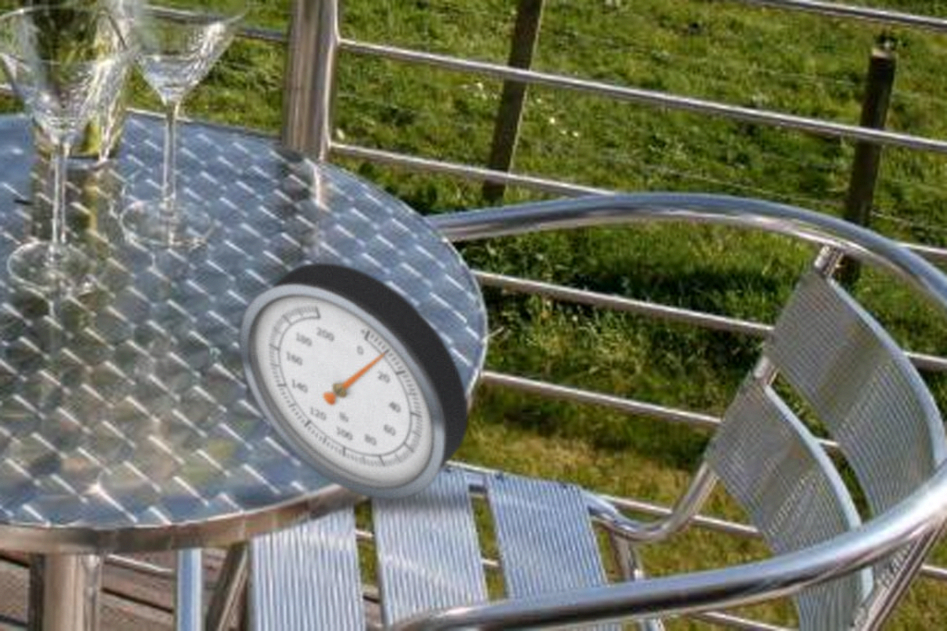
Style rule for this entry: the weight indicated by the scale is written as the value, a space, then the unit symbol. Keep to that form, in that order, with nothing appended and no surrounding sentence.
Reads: 10 lb
